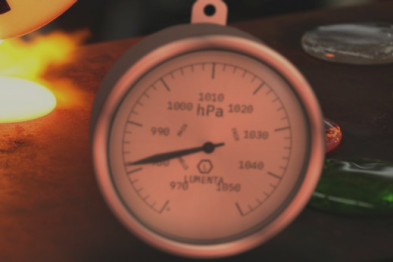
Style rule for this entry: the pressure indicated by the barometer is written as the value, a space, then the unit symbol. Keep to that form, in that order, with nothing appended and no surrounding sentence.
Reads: 982 hPa
